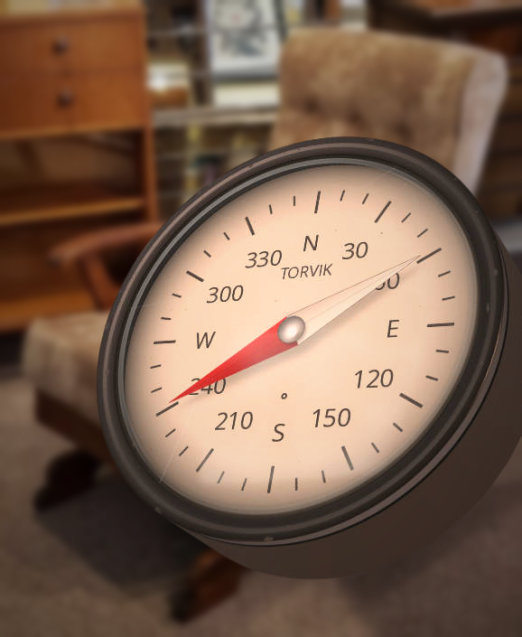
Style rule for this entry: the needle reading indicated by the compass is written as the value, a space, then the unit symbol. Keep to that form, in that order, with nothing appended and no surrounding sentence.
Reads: 240 °
